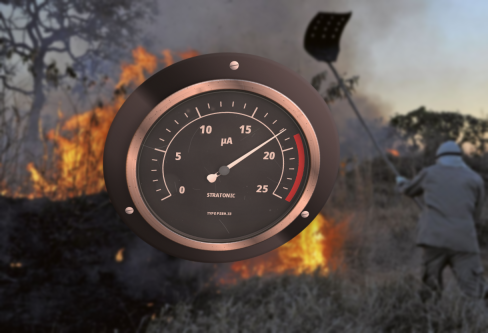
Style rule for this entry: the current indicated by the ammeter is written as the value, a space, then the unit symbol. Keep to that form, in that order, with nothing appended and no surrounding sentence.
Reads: 18 µA
